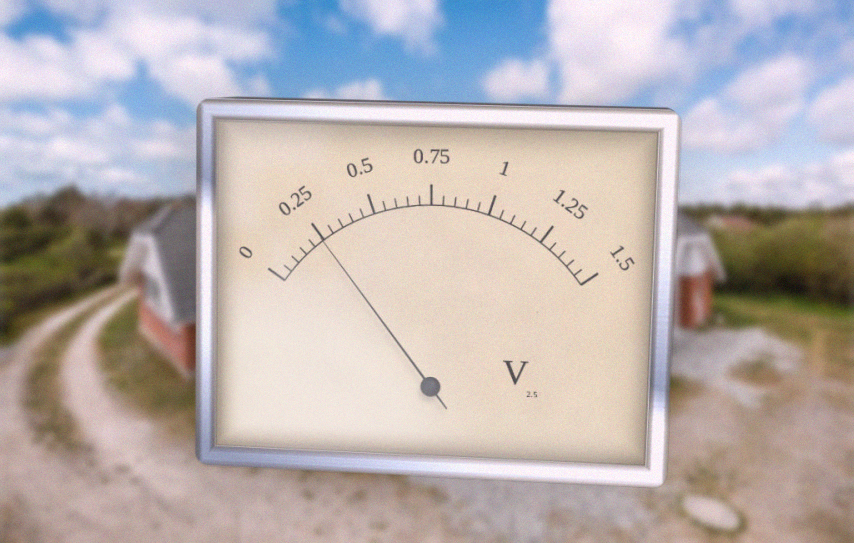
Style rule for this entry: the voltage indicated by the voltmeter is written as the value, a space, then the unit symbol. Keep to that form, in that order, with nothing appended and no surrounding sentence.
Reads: 0.25 V
